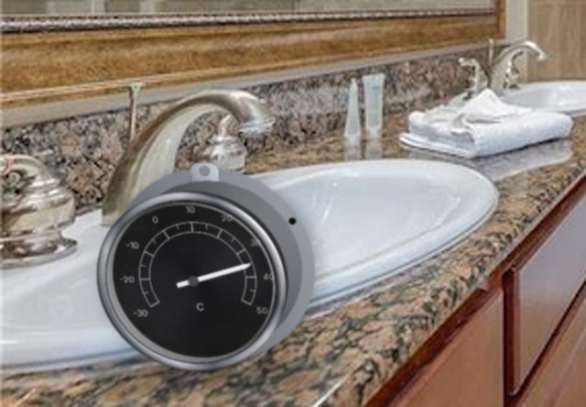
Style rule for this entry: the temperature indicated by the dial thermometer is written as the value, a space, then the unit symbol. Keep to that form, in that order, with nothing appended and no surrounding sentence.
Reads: 35 °C
